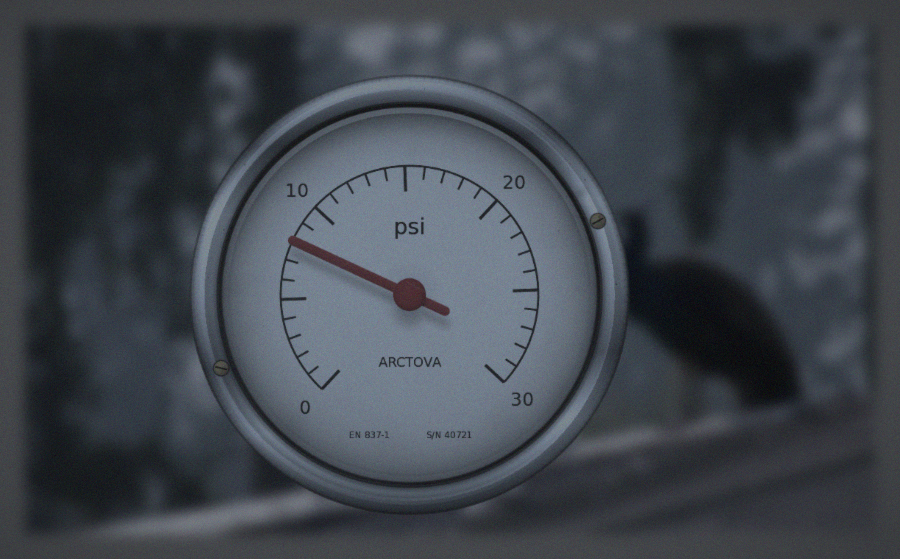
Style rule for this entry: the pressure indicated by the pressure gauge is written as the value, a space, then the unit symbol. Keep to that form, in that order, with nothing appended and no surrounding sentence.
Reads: 8 psi
